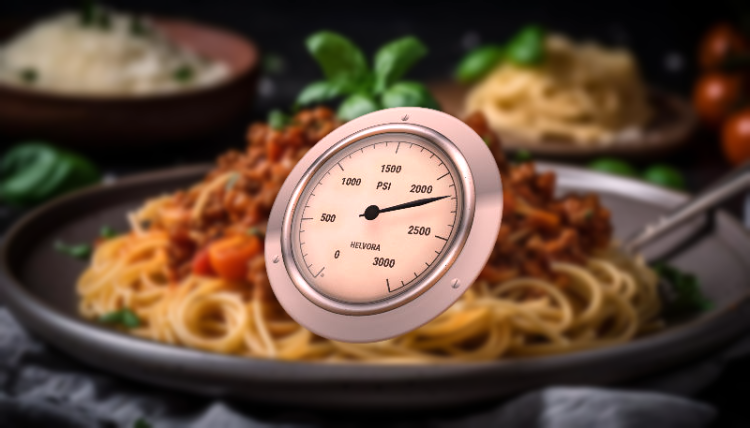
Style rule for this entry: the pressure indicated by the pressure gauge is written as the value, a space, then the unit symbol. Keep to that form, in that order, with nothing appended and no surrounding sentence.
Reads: 2200 psi
